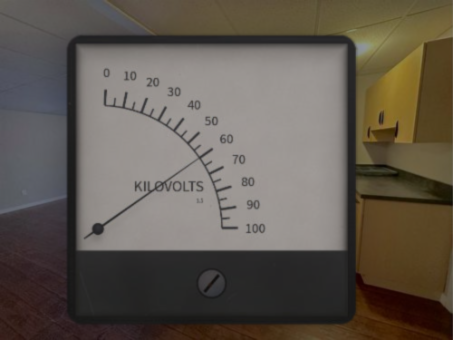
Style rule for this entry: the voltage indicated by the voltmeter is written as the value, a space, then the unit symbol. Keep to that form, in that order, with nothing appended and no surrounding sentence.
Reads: 60 kV
